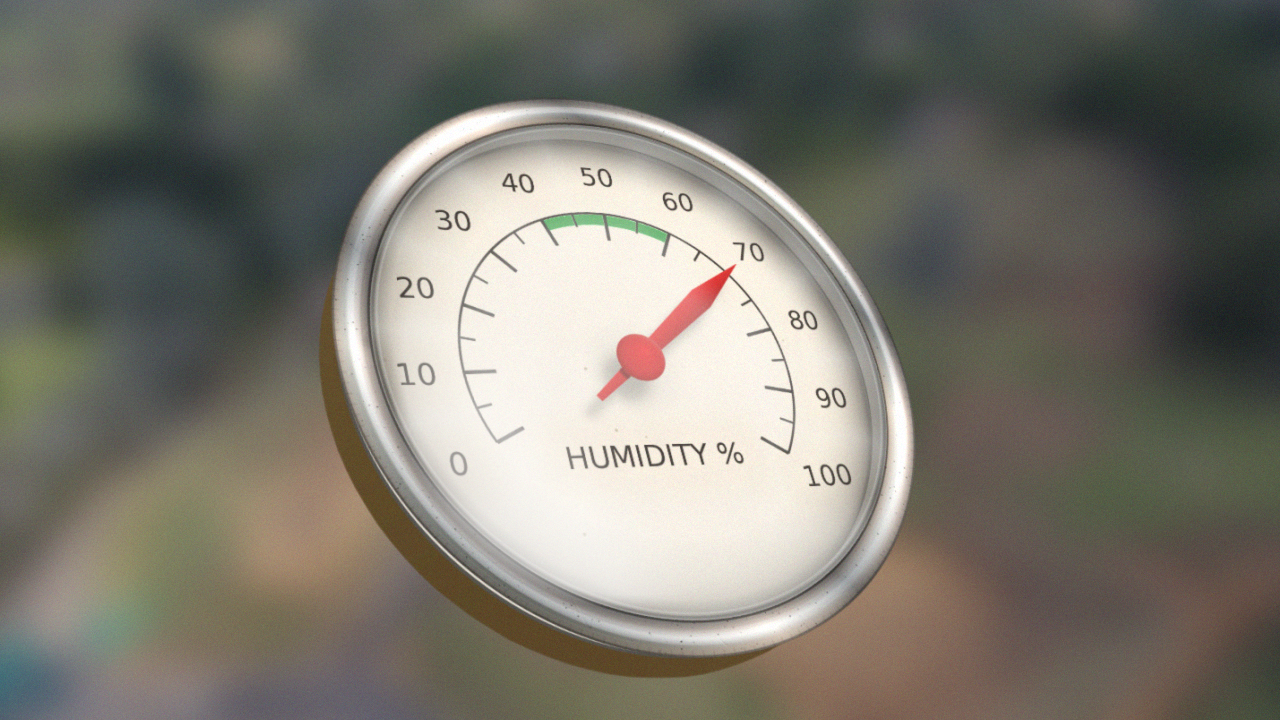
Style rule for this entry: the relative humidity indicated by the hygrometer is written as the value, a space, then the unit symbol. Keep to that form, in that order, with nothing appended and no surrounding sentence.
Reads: 70 %
